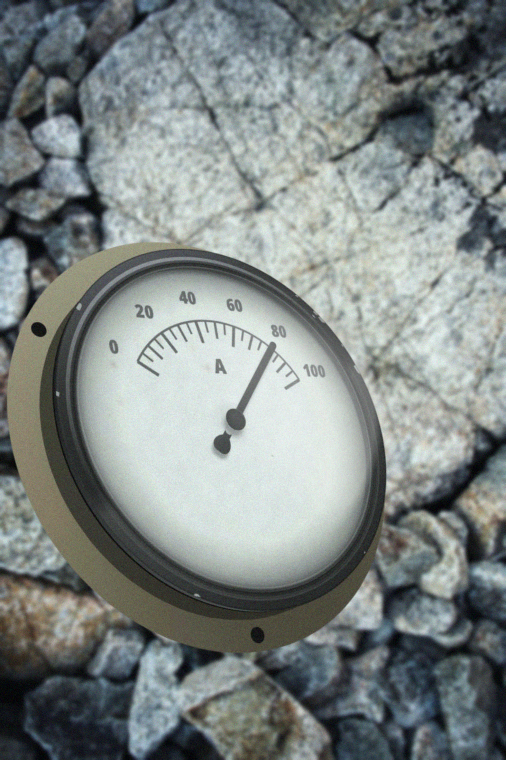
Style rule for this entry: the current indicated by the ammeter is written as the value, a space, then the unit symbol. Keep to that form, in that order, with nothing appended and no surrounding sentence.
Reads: 80 A
